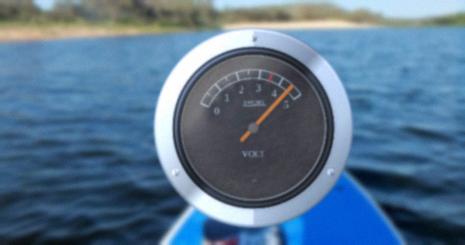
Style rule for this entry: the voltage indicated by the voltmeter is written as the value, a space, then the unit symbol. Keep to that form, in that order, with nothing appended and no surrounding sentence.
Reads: 4.5 V
